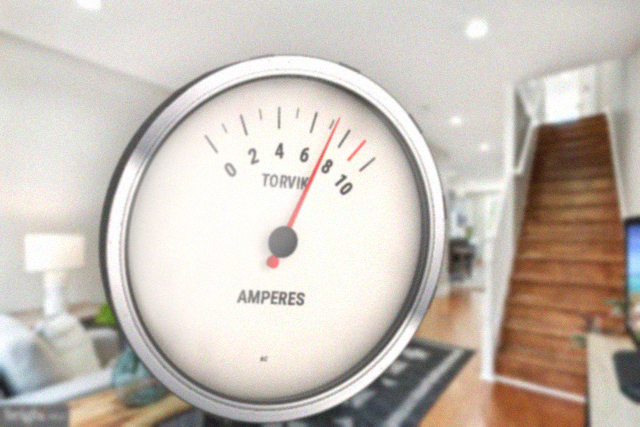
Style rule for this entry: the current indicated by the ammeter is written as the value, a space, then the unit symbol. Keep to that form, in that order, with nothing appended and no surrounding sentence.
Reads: 7 A
